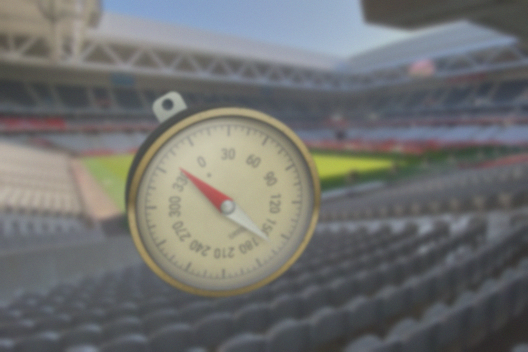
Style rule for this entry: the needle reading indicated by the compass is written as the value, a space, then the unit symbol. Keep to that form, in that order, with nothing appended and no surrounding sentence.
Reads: 340 °
